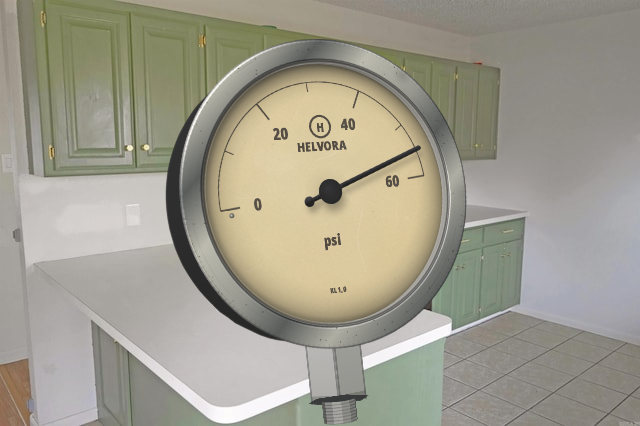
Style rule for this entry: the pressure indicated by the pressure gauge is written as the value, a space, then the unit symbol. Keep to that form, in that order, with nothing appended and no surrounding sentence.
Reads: 55 psi
